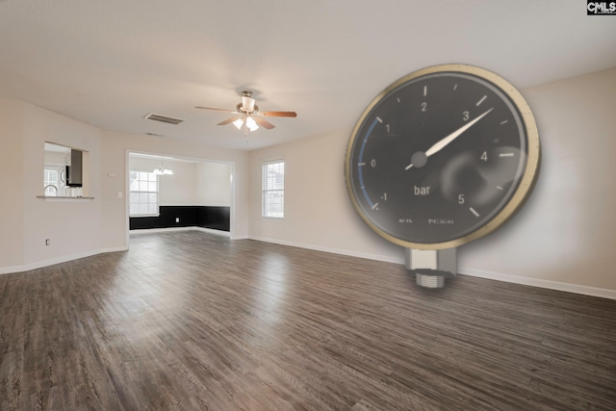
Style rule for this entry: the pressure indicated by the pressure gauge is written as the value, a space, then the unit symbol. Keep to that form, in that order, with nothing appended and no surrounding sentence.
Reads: 3.25 bar
